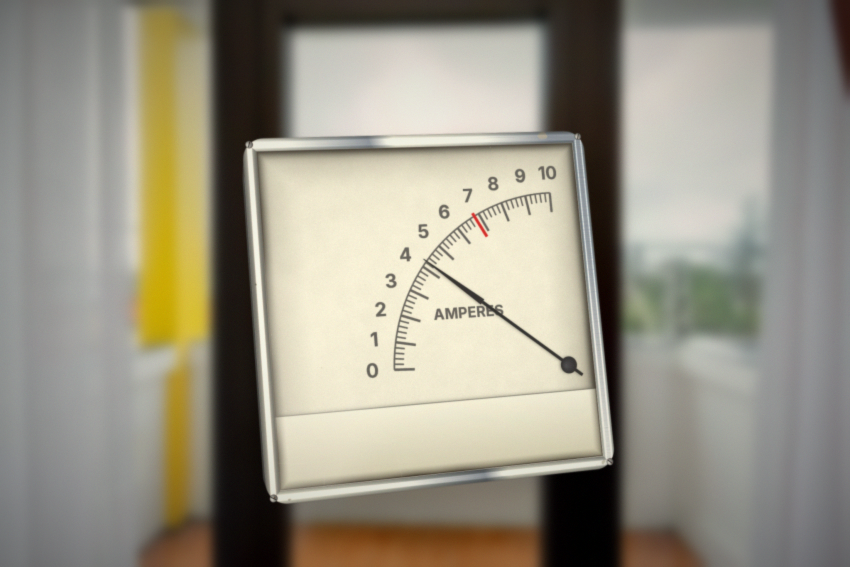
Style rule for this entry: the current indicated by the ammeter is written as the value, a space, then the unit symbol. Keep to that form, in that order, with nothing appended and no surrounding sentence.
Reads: 4.2 A
